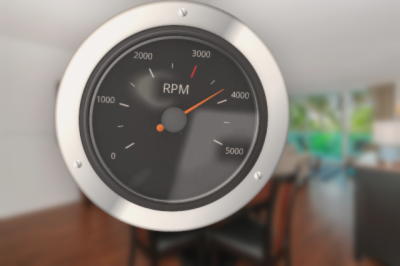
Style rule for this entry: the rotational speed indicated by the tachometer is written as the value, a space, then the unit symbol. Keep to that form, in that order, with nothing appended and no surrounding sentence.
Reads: 3750 rpm
